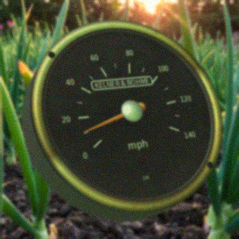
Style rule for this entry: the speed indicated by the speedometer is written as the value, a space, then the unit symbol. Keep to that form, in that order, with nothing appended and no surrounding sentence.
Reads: 10 mph
